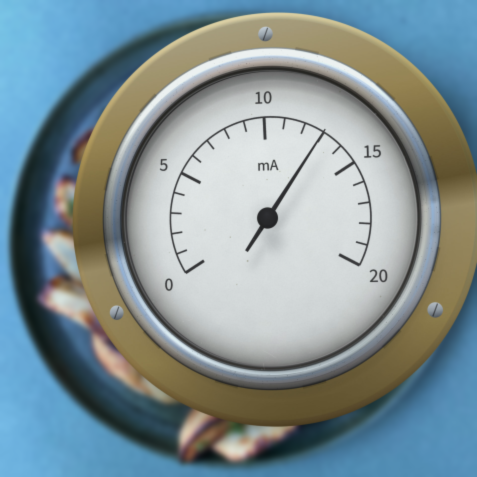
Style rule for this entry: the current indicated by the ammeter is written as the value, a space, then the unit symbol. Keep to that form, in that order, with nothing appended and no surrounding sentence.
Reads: 13 mA
